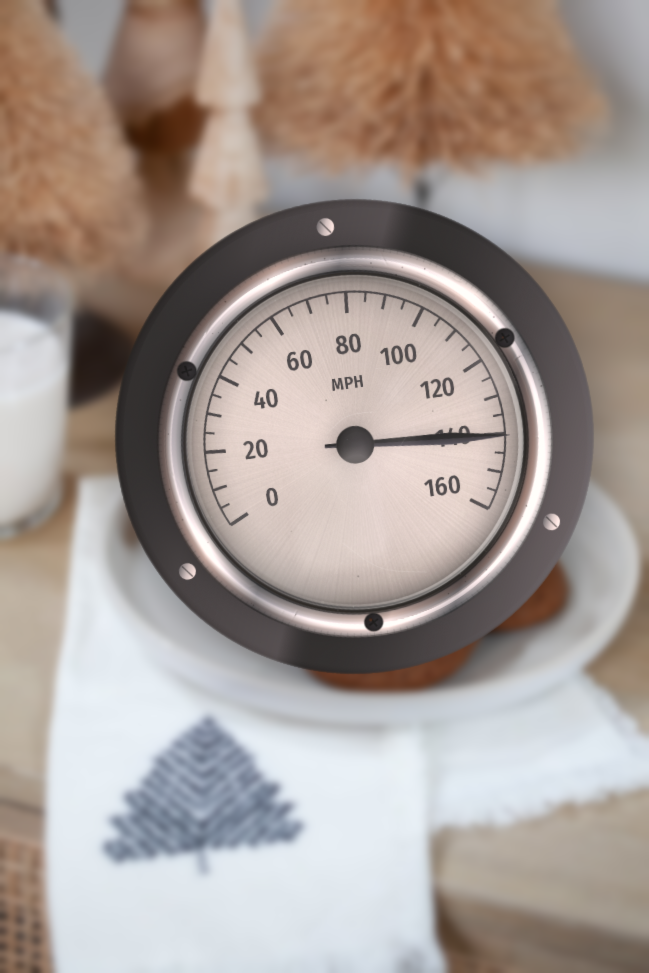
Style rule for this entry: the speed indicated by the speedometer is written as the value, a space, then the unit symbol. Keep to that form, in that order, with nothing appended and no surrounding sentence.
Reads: 140 mph
